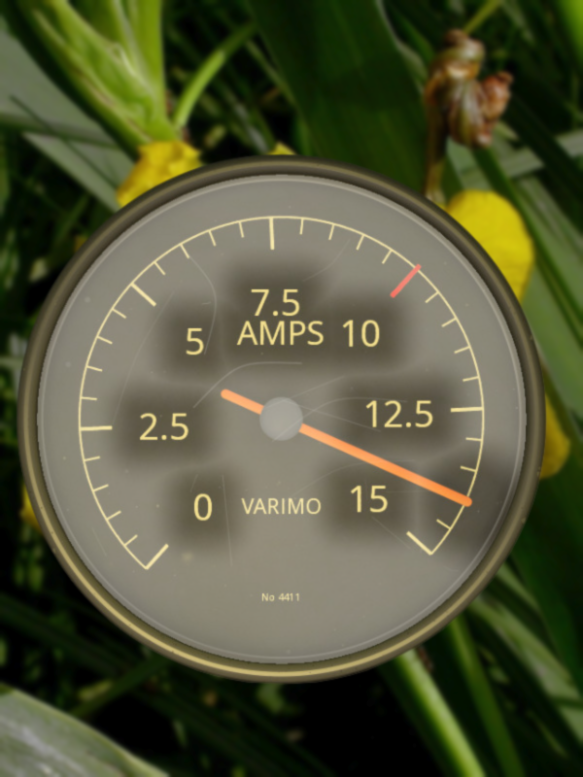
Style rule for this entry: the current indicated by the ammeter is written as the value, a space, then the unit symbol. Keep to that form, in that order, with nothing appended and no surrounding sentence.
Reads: 14 A
